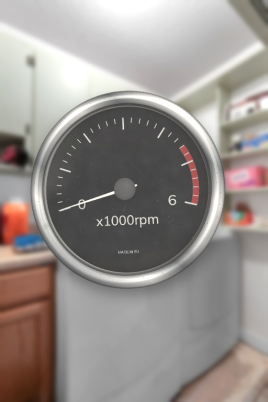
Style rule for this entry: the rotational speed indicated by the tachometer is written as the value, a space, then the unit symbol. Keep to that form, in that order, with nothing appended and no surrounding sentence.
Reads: 0 rpm
